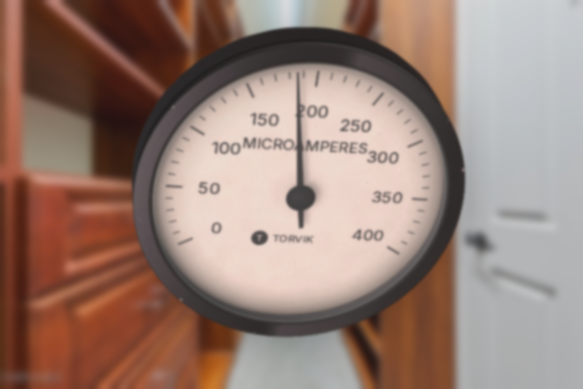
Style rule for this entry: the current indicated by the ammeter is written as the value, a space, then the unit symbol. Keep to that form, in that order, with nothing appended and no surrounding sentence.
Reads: 185 µA
